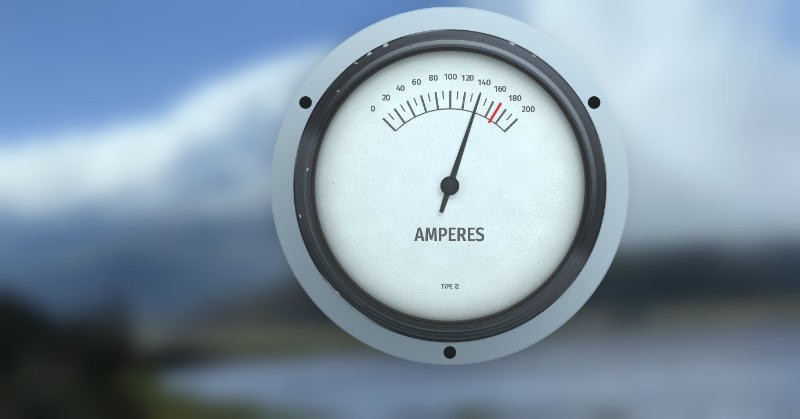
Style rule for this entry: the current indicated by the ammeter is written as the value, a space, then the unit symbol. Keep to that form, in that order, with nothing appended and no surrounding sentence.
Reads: 140 A
